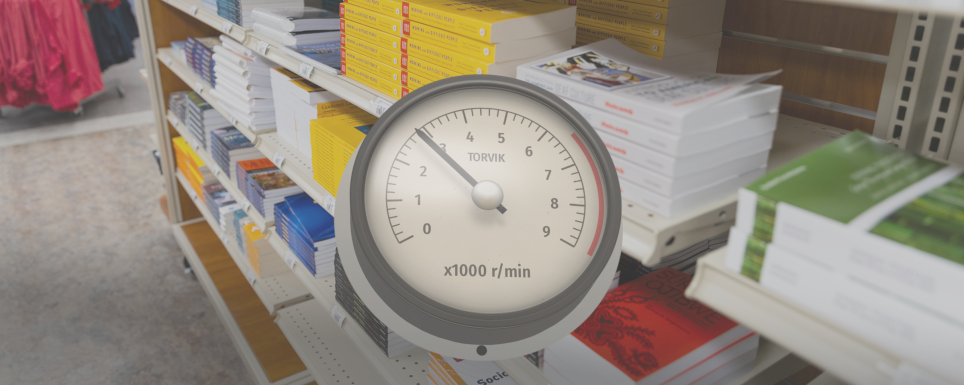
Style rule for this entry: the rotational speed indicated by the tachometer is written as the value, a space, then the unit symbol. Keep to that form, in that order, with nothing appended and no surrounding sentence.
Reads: 2800 rpm
